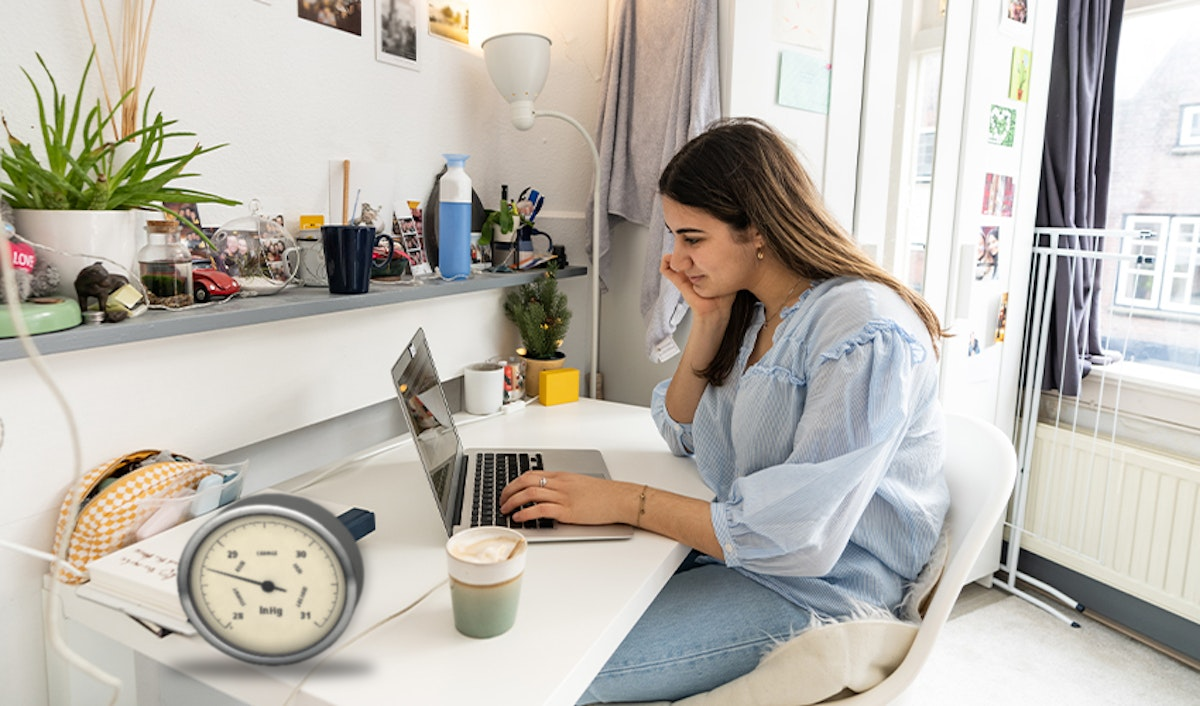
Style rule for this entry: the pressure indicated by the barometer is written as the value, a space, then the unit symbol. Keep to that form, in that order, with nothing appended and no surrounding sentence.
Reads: 28.7 inHg
